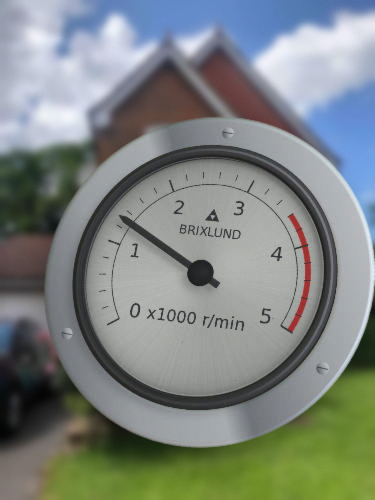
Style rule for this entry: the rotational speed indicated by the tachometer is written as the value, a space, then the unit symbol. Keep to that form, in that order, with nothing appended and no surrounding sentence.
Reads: 1300 rpm
